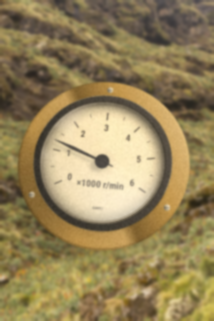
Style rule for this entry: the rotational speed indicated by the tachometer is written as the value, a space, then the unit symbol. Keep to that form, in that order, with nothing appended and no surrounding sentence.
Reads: 1250 rpm
